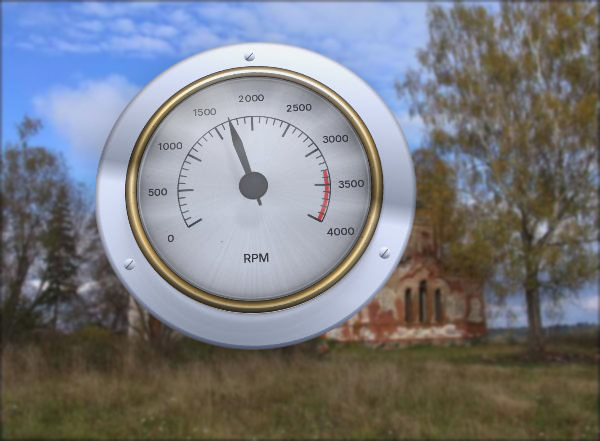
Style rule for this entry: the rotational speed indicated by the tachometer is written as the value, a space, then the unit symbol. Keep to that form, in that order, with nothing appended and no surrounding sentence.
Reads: 1700 rpm
